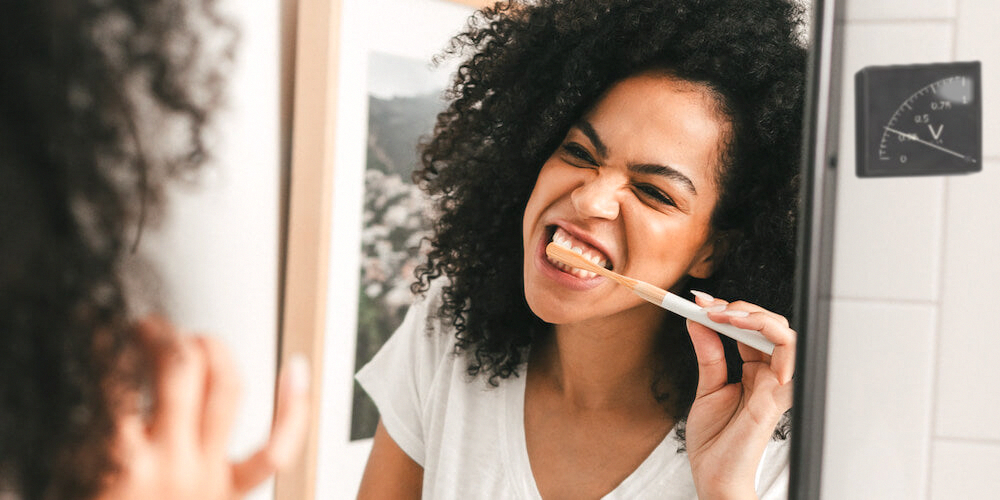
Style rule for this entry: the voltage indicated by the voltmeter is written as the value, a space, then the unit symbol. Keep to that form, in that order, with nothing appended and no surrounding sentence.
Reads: 0.25 V
